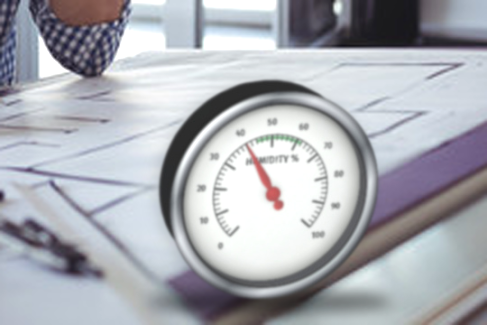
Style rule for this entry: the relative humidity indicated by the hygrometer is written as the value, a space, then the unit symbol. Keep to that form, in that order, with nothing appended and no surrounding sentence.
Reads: 40 %
